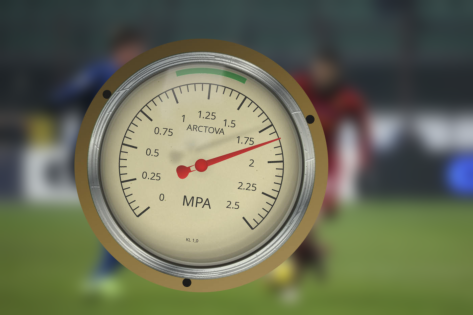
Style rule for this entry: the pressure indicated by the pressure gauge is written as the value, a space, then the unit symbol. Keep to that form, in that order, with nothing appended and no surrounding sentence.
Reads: 1.85 MPa
